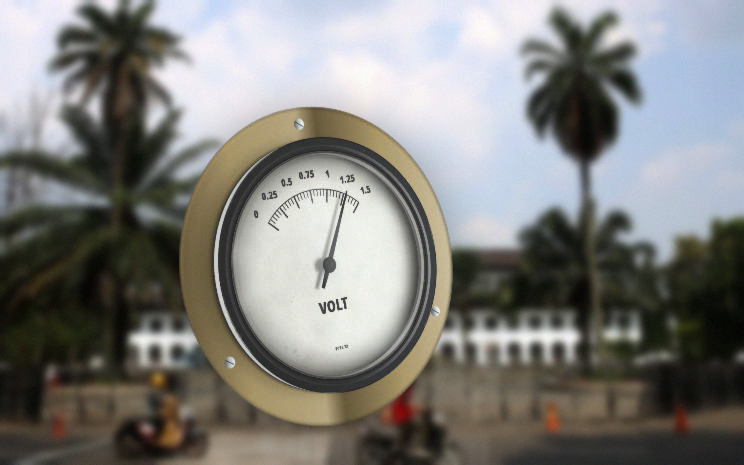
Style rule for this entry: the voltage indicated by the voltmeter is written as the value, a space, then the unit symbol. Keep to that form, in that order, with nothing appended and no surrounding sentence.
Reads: 1.25 V
